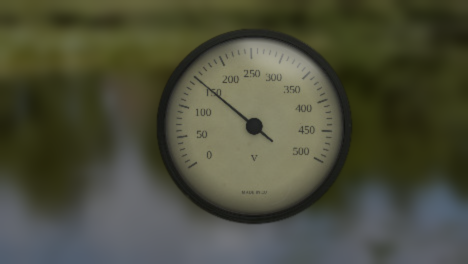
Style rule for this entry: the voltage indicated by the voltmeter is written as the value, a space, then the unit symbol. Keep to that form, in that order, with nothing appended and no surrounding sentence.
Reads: 150 V
